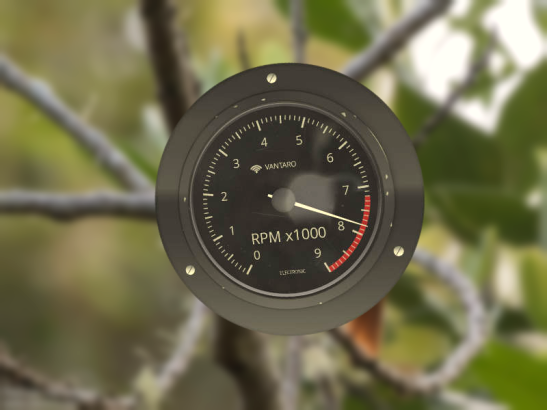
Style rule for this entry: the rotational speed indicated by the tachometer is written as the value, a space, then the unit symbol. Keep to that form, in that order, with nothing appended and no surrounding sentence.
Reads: 7800 rpm
